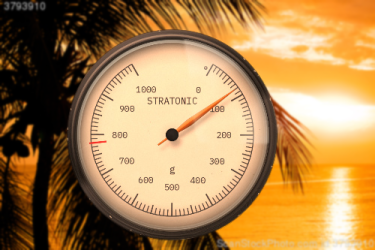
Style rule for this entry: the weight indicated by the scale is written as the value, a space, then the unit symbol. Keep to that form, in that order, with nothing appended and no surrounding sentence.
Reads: 80 g
